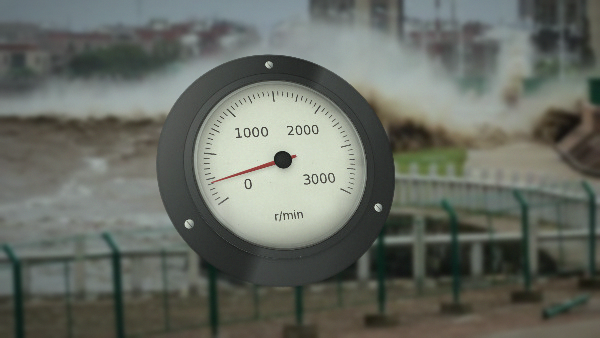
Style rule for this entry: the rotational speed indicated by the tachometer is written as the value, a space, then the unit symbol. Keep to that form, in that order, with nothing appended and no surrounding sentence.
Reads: 200 rpm
